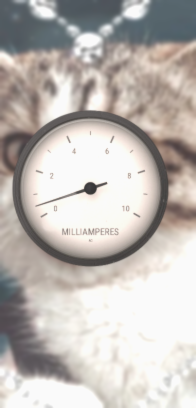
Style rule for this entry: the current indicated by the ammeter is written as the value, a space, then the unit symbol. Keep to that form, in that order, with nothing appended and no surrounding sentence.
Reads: 0.5 mA
